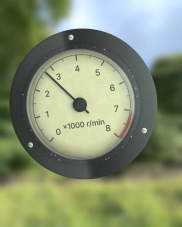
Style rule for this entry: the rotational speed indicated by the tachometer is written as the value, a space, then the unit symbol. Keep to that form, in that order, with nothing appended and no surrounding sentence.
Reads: 2750 rpm
